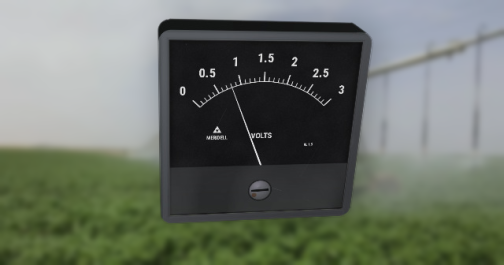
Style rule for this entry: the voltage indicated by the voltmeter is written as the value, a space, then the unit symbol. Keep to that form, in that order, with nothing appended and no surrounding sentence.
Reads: 0.8 V
